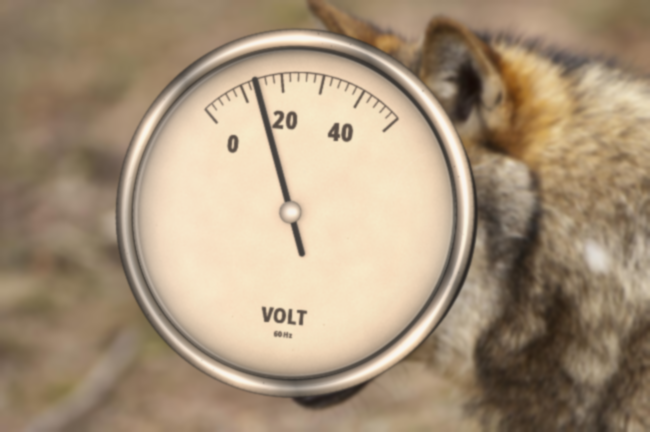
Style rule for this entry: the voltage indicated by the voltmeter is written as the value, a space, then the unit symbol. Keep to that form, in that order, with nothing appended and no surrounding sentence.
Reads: 14 V
